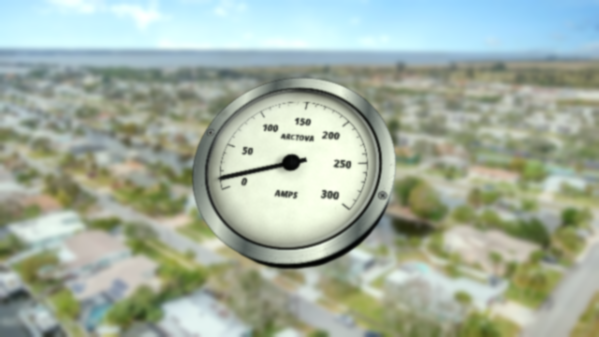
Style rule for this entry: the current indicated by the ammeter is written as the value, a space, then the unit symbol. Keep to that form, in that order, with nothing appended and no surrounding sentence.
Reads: 10 A
